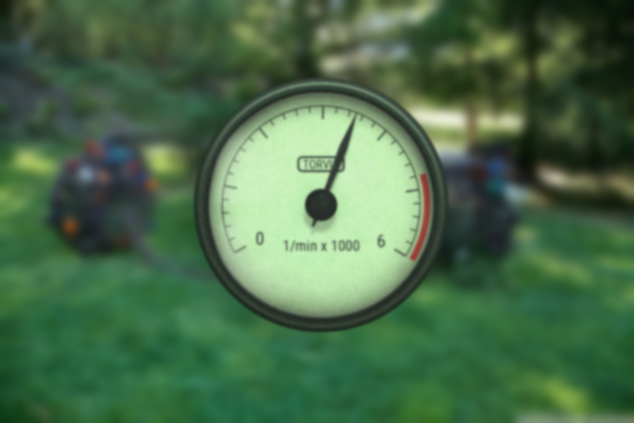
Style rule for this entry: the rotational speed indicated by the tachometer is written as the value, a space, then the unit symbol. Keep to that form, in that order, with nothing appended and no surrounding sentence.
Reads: 3500 rpm
